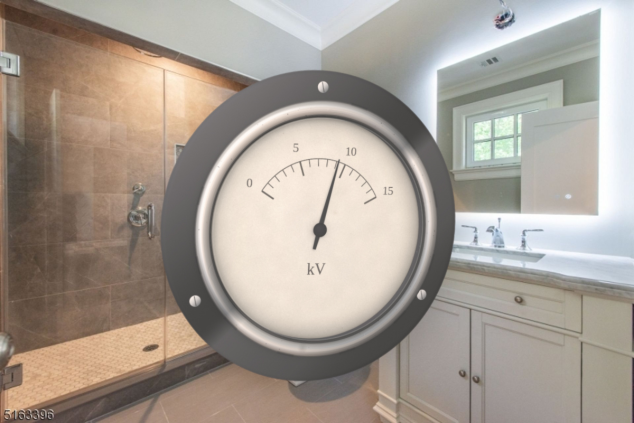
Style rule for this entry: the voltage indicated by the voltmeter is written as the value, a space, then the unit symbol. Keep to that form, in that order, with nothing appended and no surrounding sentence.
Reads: 9 kV
